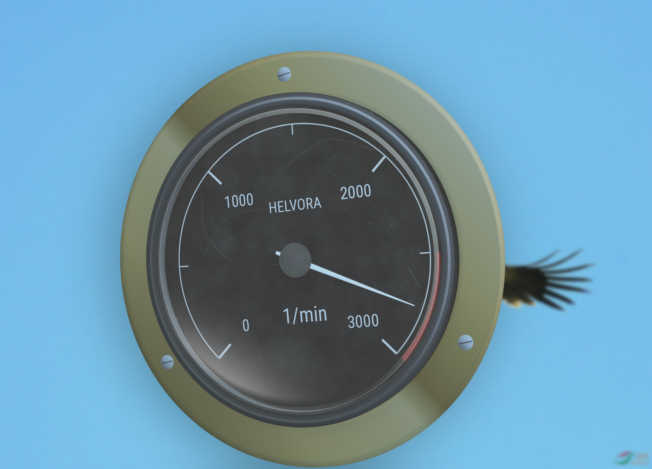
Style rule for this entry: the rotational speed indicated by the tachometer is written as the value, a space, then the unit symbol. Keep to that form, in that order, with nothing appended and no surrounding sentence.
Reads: 2750 rpm
